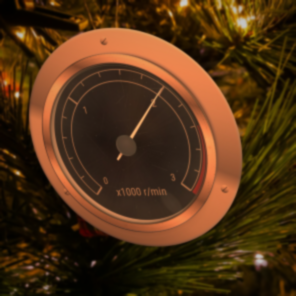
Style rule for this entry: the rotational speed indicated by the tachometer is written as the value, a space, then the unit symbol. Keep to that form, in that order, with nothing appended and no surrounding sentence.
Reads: 2000 rpm
